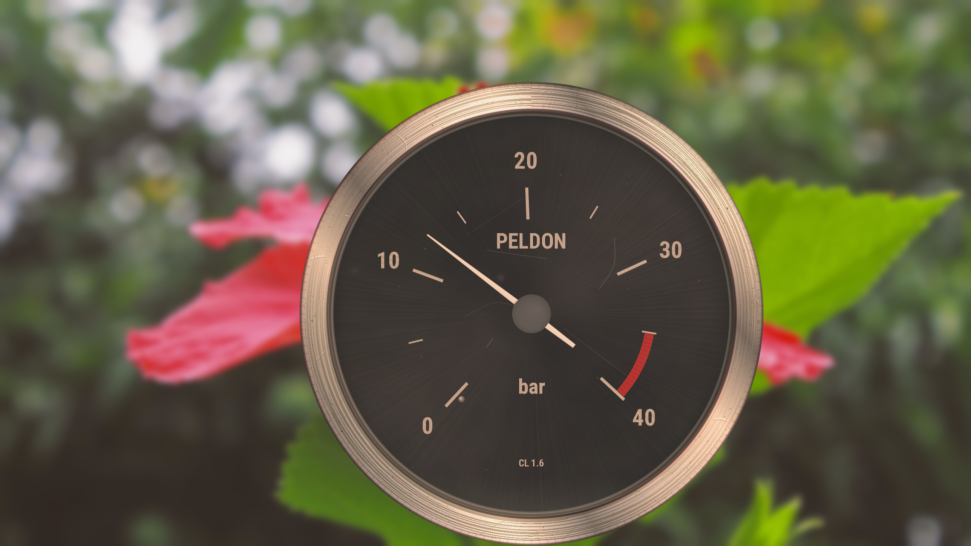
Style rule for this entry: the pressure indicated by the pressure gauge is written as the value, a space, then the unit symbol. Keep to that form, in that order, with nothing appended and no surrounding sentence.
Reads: 12.5 bar
